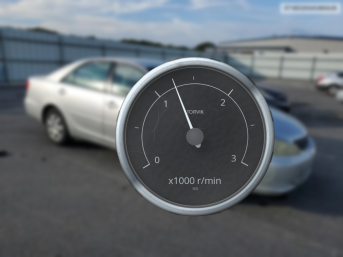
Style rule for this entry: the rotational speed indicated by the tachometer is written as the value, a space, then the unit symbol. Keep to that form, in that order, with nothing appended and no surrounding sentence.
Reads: 1250 rpm
